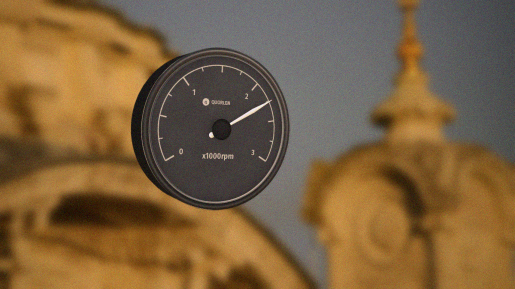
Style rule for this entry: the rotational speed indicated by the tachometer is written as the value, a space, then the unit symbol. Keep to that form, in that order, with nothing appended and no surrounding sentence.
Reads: 2250 rpm
